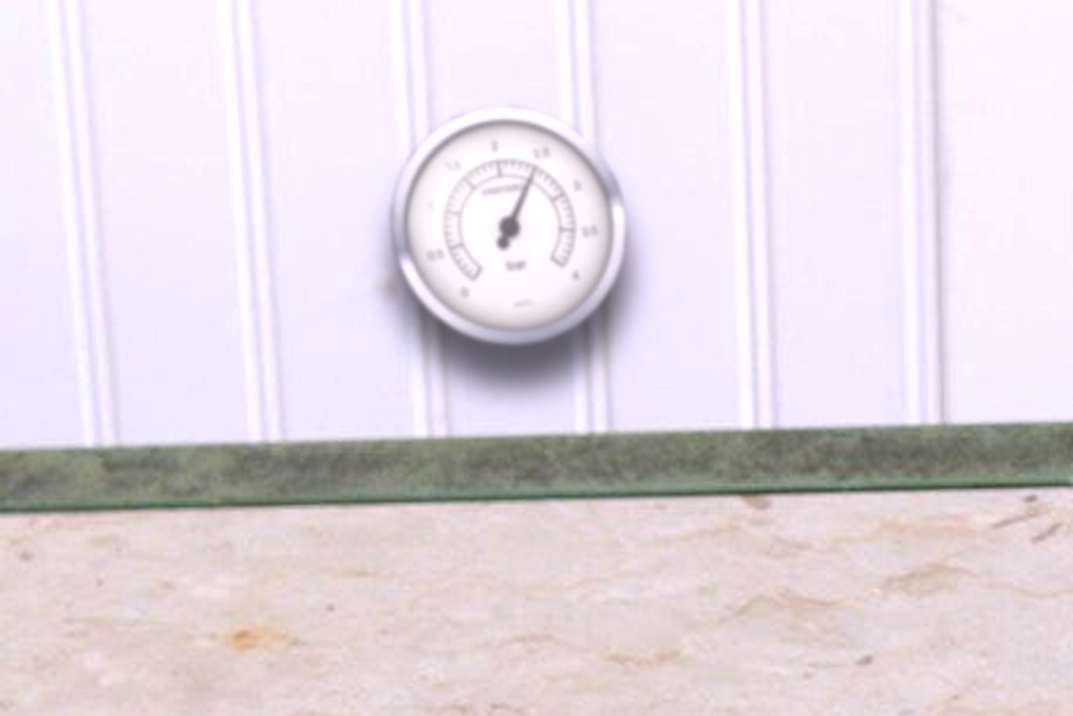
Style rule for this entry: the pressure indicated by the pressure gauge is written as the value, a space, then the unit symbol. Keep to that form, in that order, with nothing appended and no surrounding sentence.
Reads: 2.5 bar
